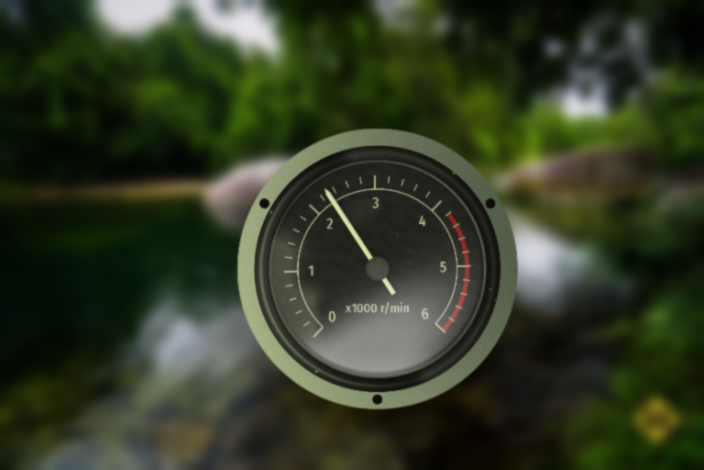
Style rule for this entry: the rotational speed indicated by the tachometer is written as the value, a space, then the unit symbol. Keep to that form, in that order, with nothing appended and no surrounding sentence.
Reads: 2300 rpm
